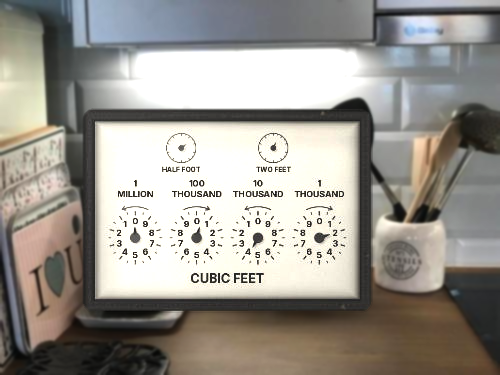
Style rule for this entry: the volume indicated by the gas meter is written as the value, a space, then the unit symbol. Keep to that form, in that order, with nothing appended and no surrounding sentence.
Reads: 4200 ft³
